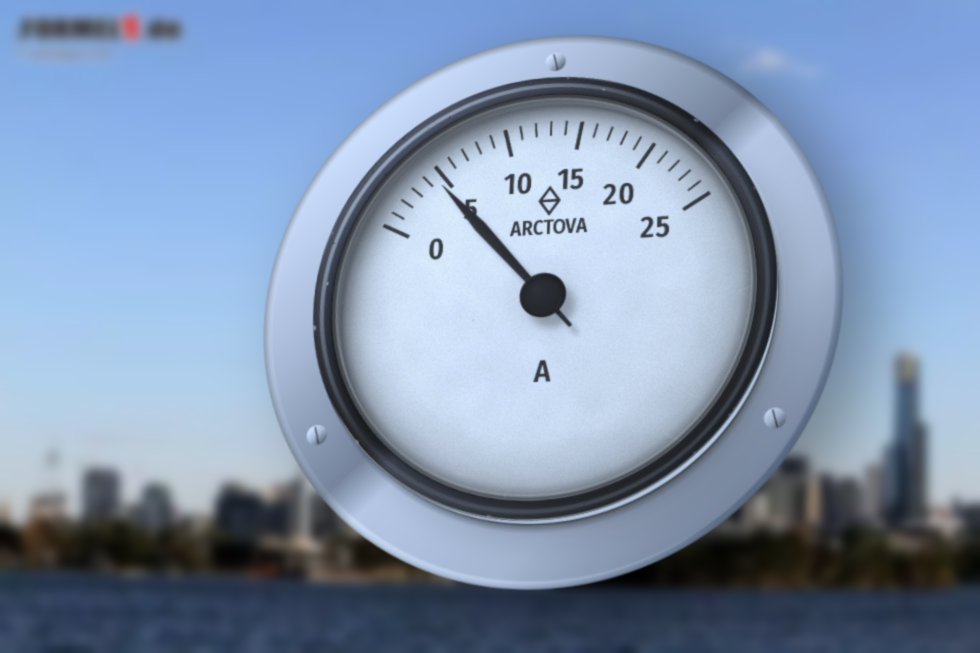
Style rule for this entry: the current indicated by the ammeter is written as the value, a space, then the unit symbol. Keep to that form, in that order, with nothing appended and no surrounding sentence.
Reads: 4.5 A
